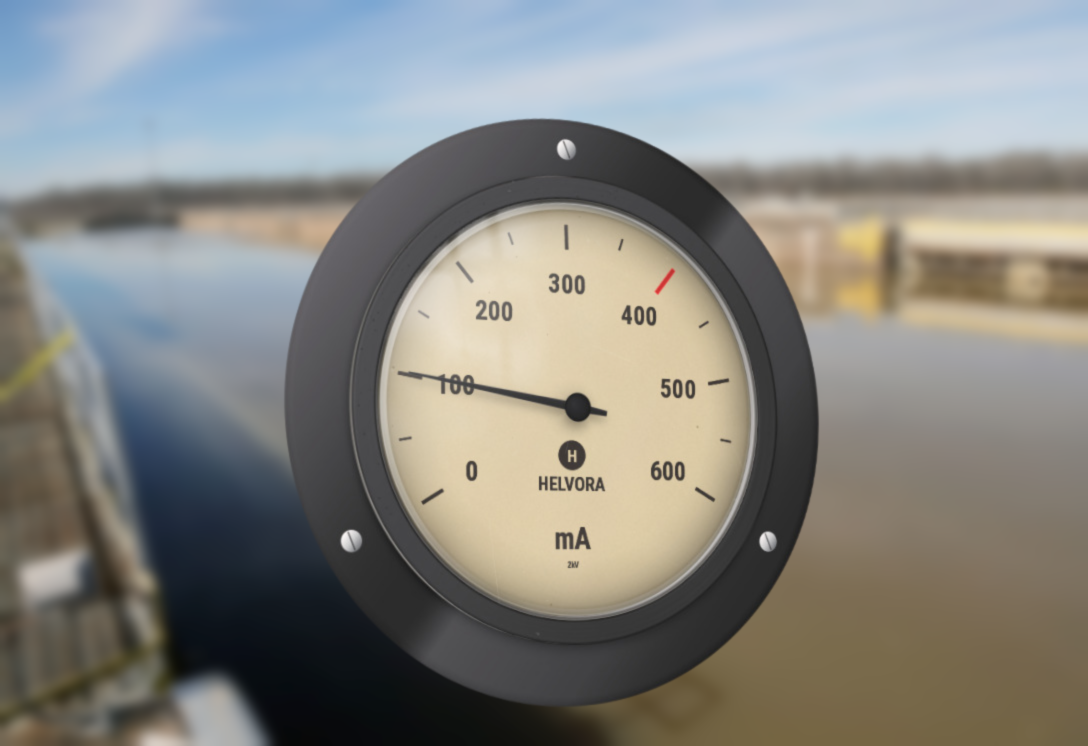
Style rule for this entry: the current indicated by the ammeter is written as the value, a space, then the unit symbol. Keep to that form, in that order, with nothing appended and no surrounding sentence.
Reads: 100 mA
